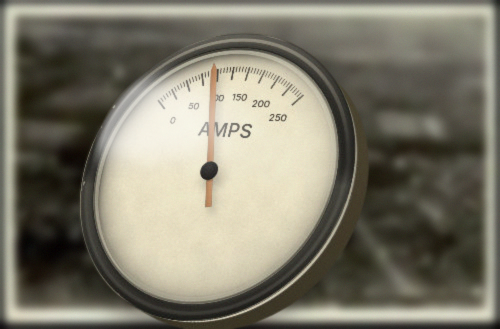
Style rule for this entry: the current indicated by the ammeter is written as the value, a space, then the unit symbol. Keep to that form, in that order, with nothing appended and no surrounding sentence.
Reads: 100 A
